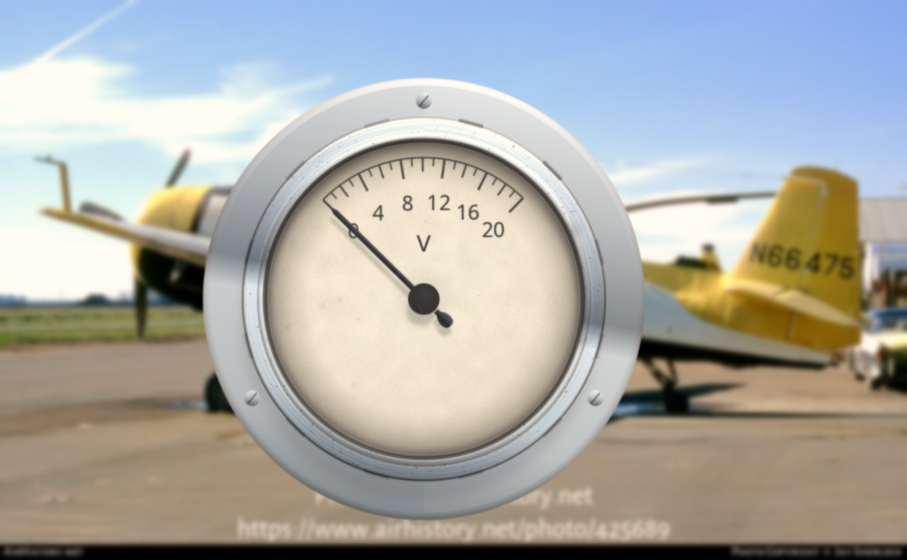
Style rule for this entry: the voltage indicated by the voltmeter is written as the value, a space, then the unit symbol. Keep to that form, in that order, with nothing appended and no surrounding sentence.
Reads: 0 V
